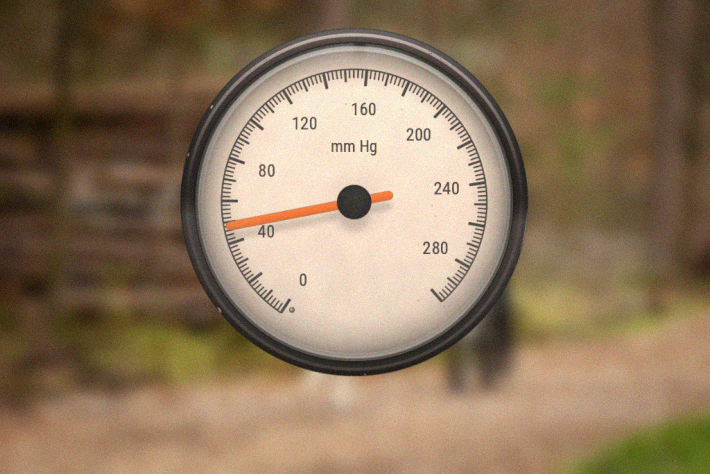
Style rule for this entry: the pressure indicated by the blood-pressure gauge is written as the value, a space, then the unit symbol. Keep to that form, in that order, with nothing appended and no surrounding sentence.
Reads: 48 mmHg
